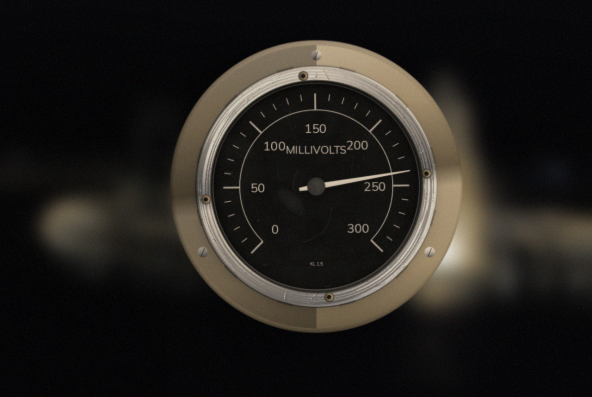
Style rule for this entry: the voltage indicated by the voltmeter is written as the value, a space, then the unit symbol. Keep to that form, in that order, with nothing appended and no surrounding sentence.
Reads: 240 mV
